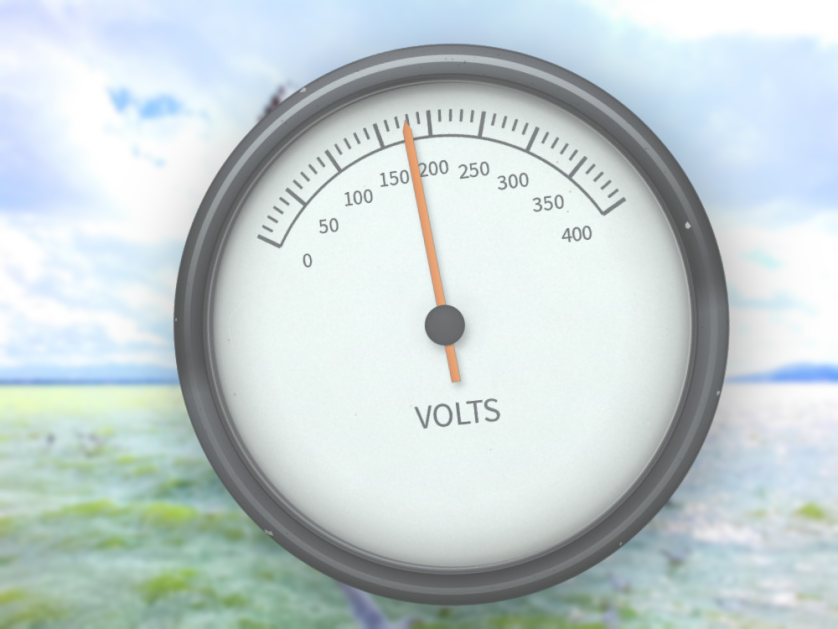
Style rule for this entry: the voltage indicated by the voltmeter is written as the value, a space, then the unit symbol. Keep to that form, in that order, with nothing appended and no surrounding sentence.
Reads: 180 V
